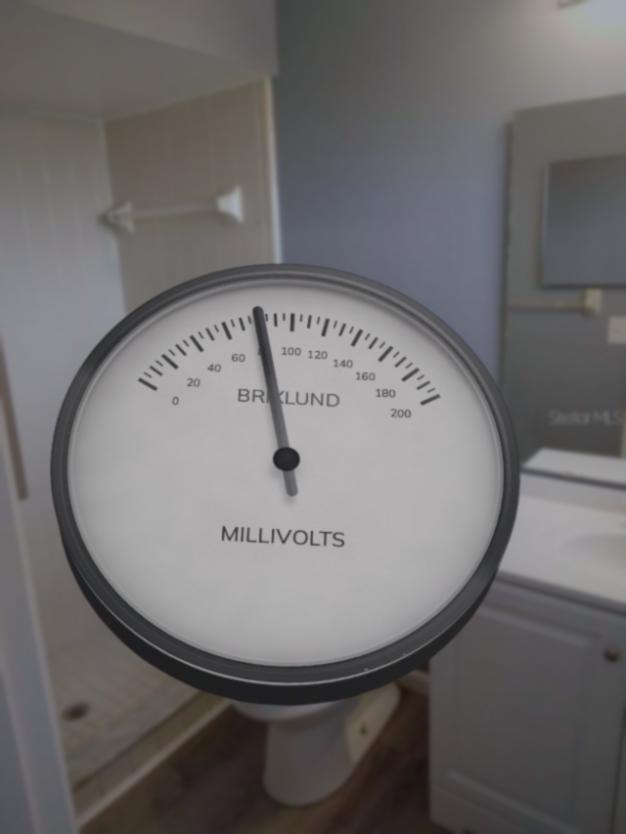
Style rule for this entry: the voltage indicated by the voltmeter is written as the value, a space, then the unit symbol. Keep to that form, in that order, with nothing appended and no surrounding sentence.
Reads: 80 mV
